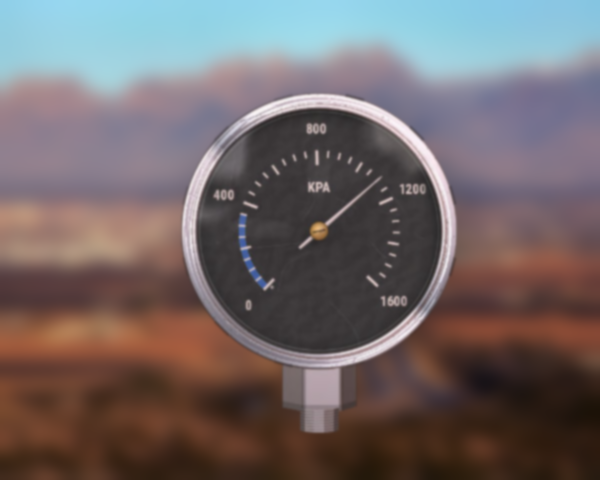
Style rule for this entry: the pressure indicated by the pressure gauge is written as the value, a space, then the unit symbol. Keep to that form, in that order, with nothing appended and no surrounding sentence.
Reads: 1100 kPa
